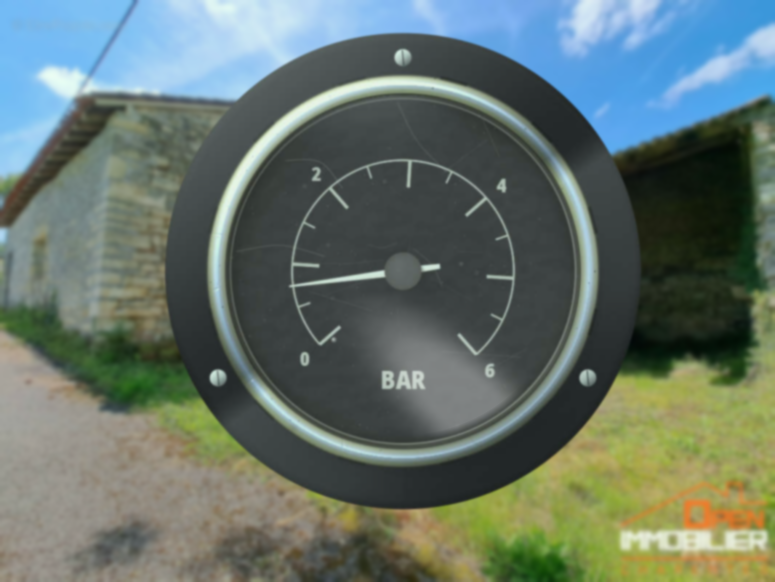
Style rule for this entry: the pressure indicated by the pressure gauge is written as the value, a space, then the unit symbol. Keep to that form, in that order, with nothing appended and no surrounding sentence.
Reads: 0.75 bar
